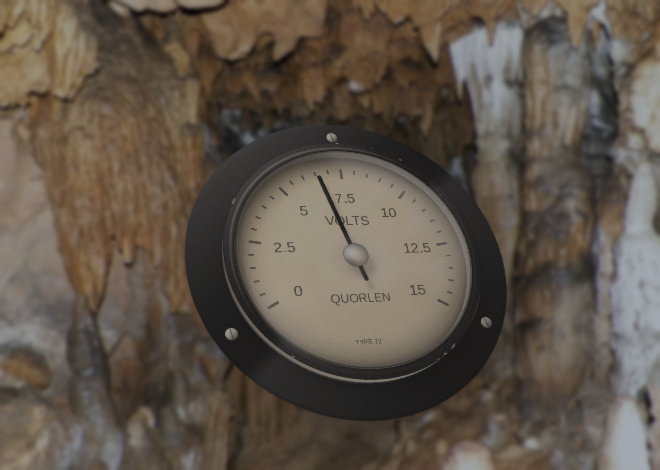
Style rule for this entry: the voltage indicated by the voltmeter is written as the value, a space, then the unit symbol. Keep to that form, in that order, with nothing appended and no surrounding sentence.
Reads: 6.5 V
